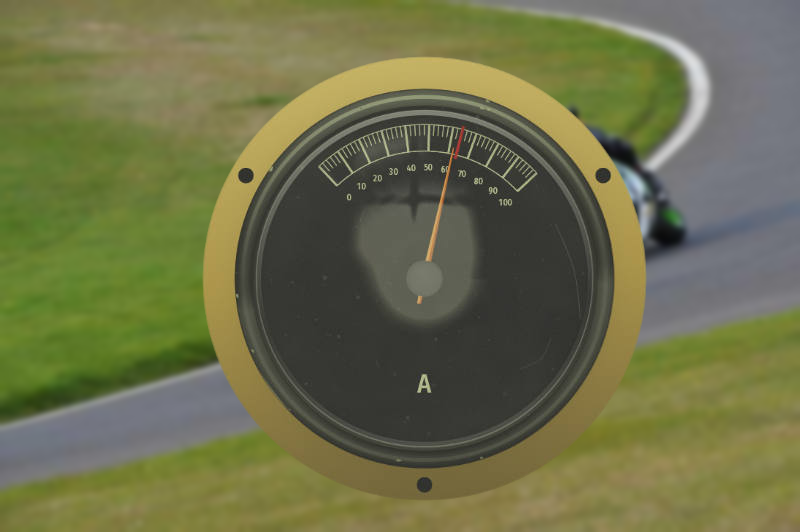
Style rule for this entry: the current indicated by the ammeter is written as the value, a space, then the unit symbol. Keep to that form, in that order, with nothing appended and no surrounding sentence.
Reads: 62 A
